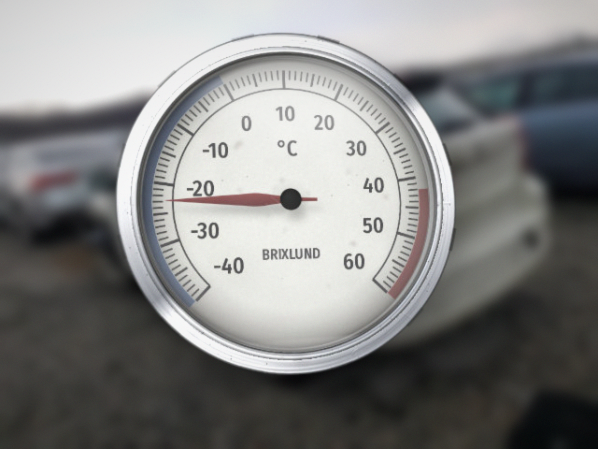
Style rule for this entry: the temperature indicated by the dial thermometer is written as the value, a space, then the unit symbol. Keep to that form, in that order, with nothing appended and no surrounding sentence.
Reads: -23 °C
